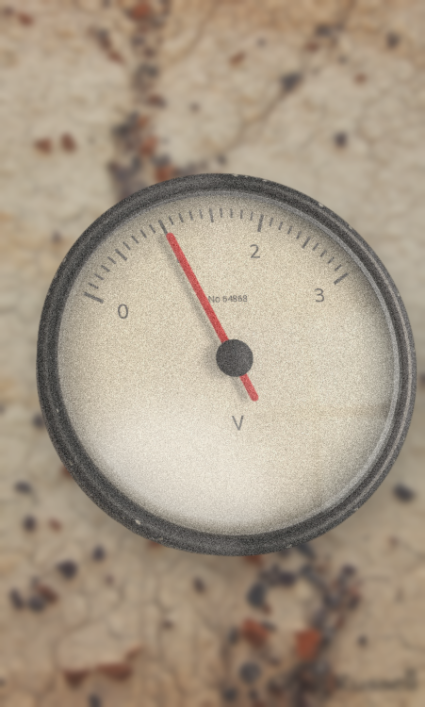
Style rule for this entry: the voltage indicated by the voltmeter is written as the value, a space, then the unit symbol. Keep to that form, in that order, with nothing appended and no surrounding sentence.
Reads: 1 V
